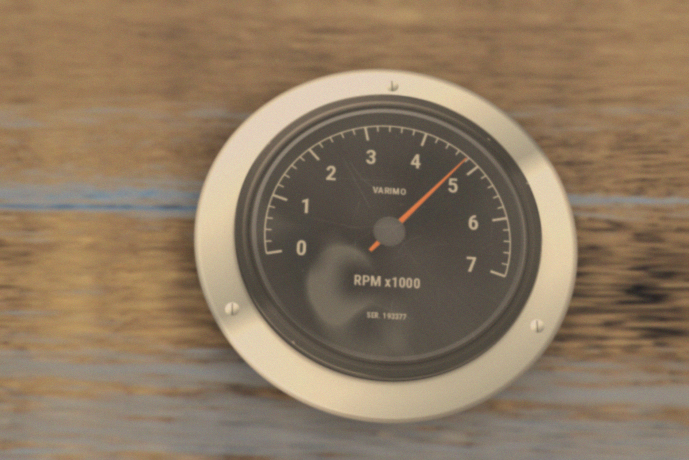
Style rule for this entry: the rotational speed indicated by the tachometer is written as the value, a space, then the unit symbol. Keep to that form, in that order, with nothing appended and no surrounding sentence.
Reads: 4800 rpm
